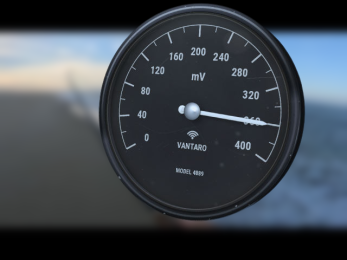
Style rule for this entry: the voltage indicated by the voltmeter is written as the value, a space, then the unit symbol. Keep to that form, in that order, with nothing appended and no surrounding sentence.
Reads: 360 mV
